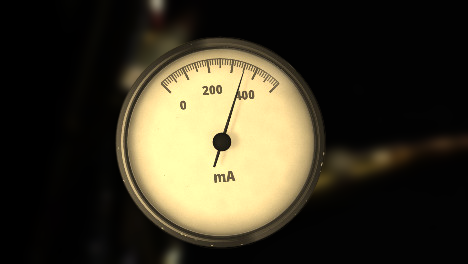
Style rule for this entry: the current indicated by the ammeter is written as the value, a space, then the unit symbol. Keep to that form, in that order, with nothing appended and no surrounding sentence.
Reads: 350 mA
